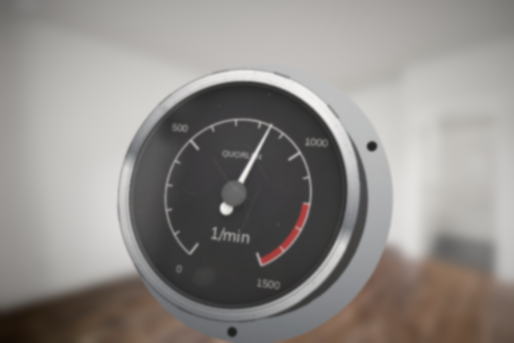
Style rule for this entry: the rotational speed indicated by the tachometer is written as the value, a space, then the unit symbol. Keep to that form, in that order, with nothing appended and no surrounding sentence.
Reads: 850 rpm
